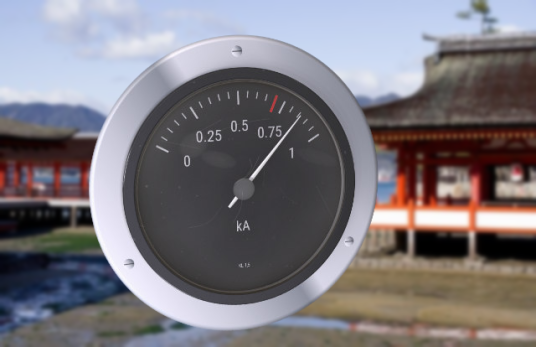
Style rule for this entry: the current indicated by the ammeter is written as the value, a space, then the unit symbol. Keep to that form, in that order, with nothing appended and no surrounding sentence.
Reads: 0.85 kA
